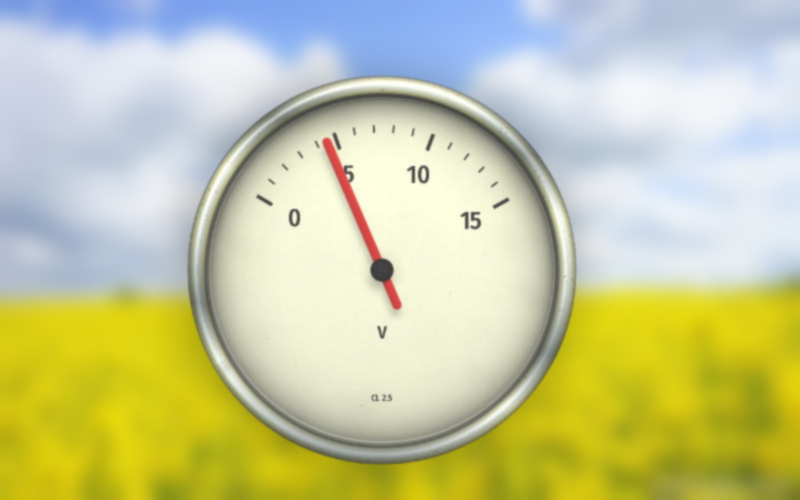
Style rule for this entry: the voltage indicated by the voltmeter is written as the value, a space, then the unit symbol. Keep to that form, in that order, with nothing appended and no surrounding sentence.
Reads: 4.5 V
